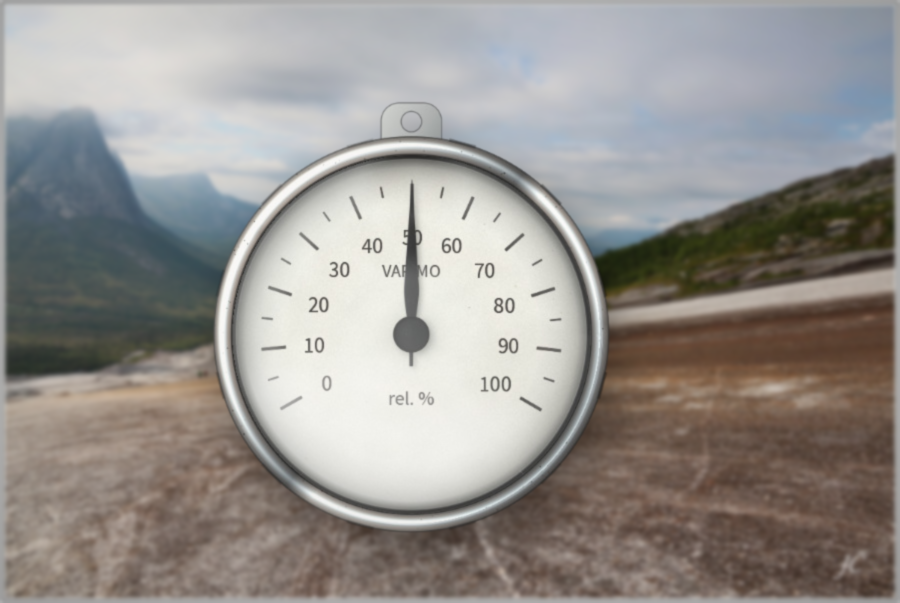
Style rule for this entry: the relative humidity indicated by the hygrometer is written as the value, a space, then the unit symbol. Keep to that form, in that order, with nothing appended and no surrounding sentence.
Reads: 50 %
